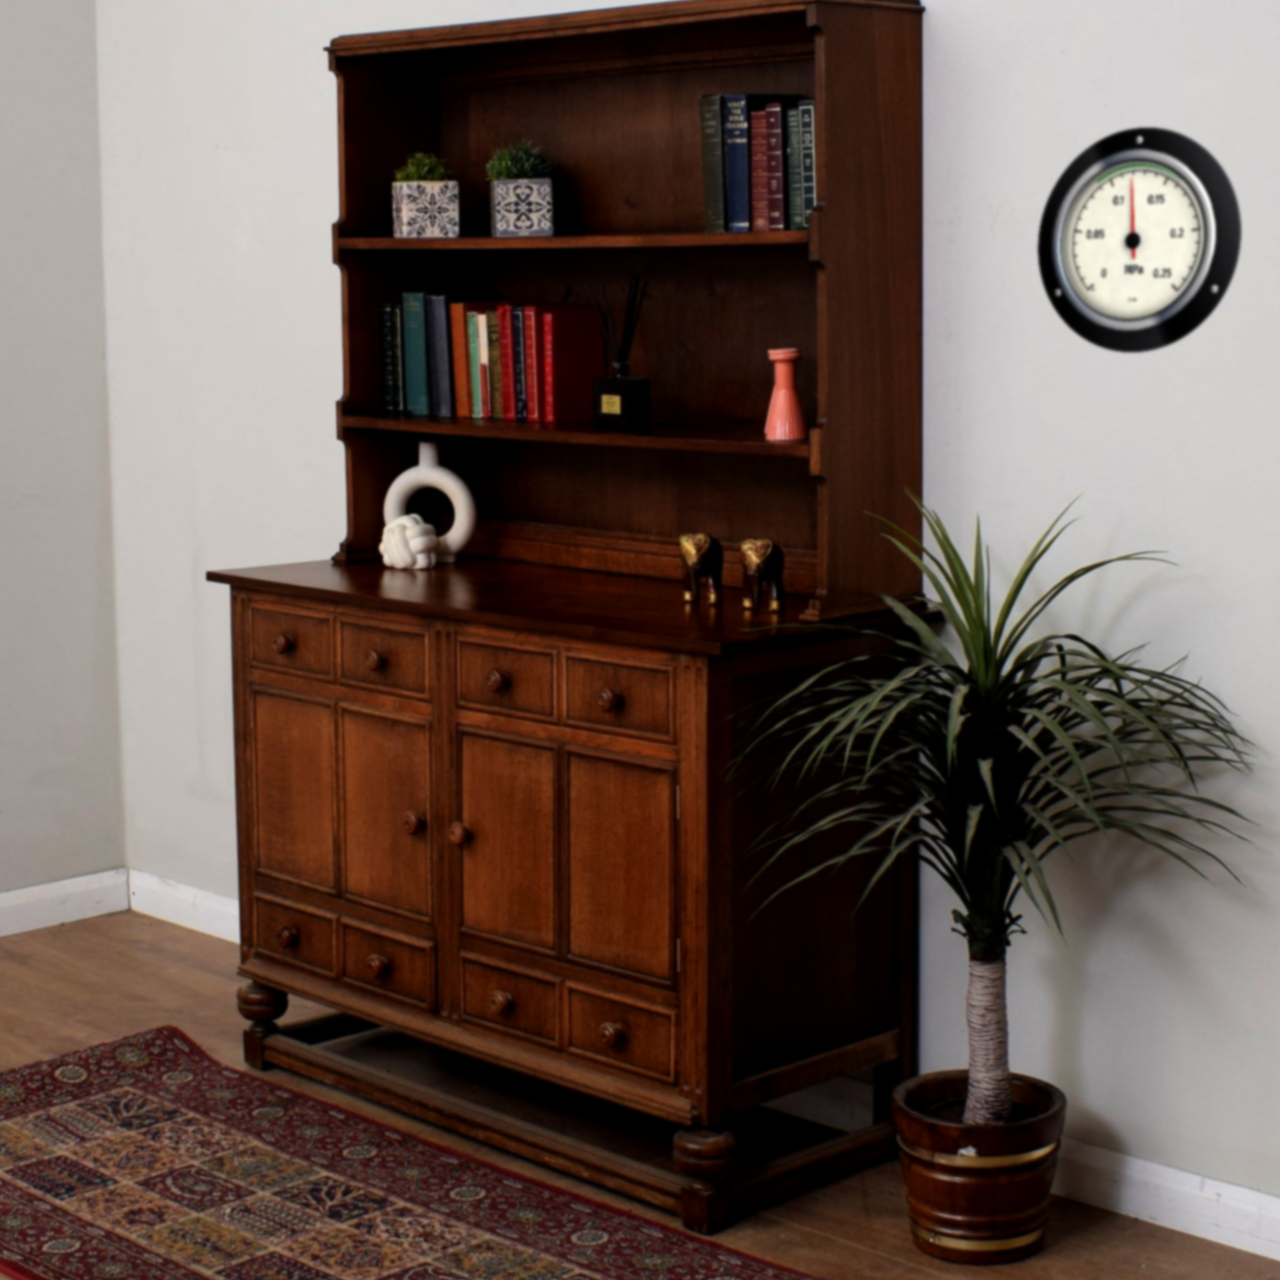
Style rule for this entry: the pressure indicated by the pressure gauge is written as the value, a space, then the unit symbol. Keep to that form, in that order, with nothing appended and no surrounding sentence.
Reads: 0.12 MPa
